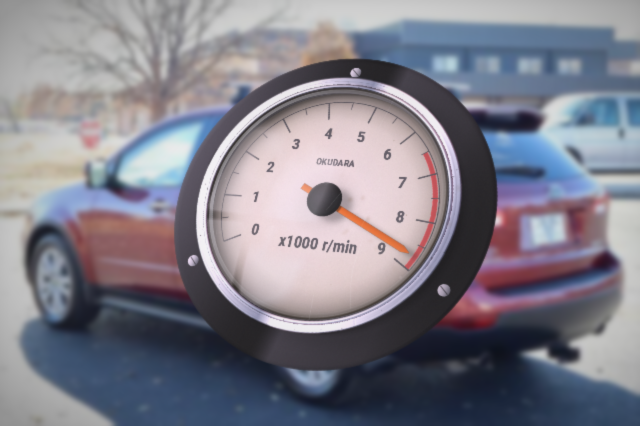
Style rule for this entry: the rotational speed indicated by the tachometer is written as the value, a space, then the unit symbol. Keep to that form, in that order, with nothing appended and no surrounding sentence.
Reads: 8750 rpm
